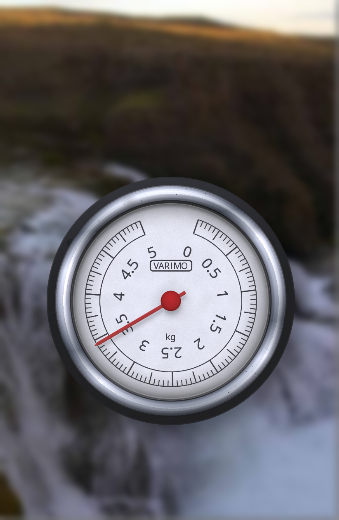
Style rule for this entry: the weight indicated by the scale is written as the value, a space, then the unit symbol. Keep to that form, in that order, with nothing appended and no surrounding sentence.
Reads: 3.45 kg
